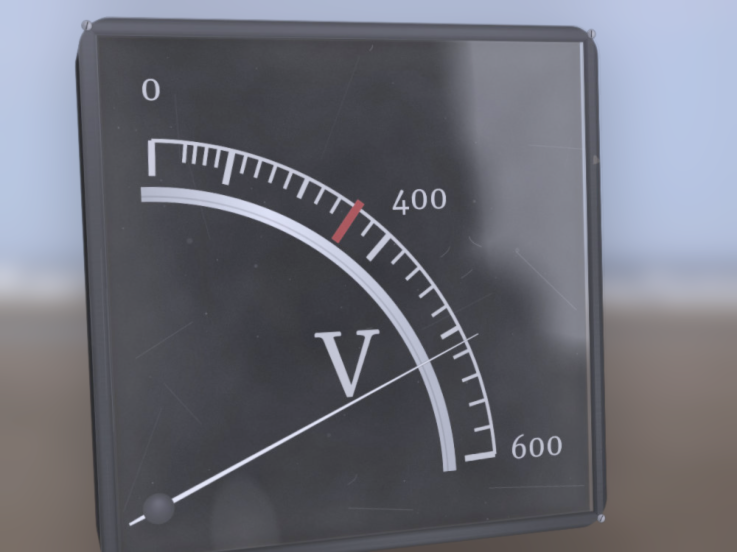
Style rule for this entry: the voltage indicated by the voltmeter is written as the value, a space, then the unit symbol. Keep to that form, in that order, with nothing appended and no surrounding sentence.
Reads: 510 V
